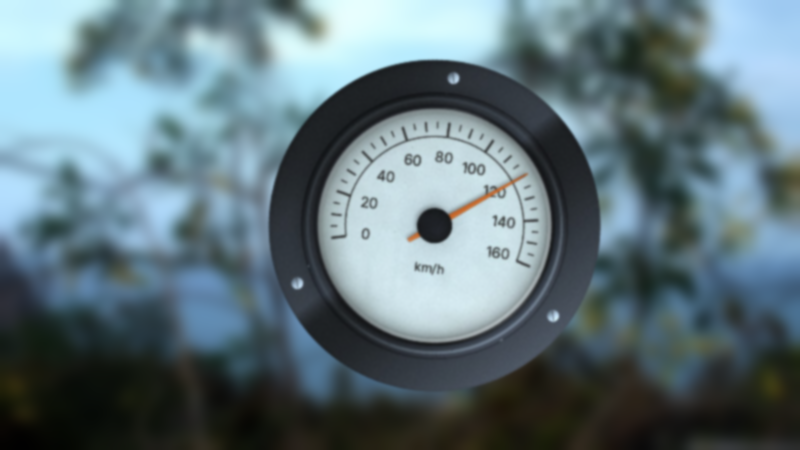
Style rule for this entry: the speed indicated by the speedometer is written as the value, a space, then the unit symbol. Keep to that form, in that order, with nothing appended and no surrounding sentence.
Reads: 120 km/h
